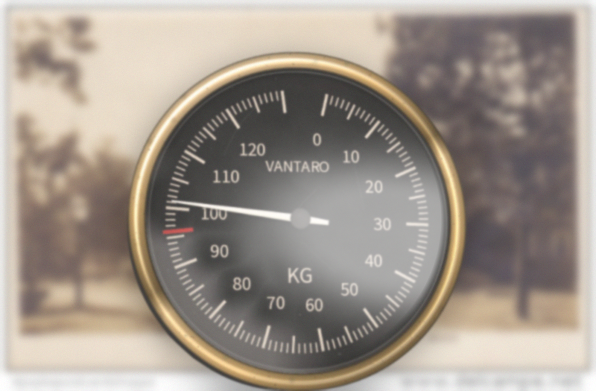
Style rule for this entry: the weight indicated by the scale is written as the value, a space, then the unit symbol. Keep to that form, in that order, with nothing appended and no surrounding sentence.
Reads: 101 kg
